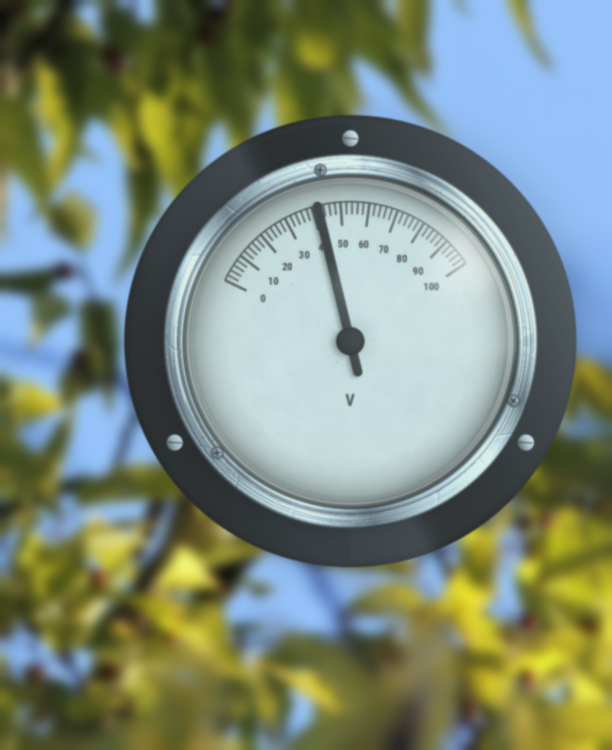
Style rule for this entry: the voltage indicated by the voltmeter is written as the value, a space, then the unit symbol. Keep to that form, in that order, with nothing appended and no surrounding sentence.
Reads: 42 V
